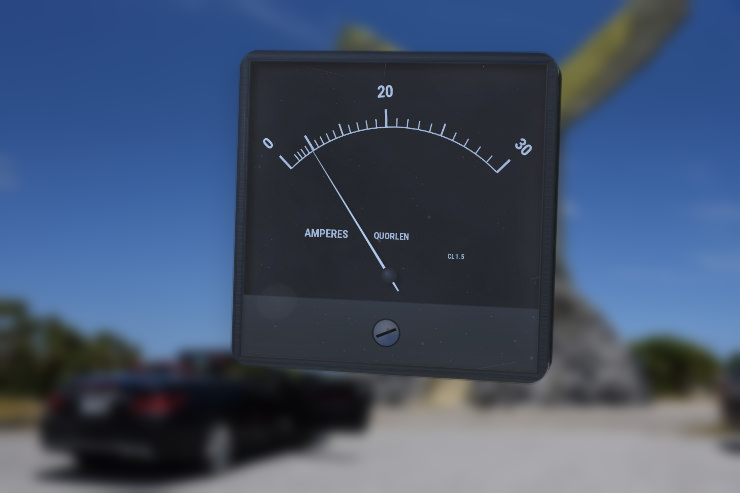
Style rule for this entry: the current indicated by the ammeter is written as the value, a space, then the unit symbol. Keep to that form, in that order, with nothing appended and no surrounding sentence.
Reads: 10 A
